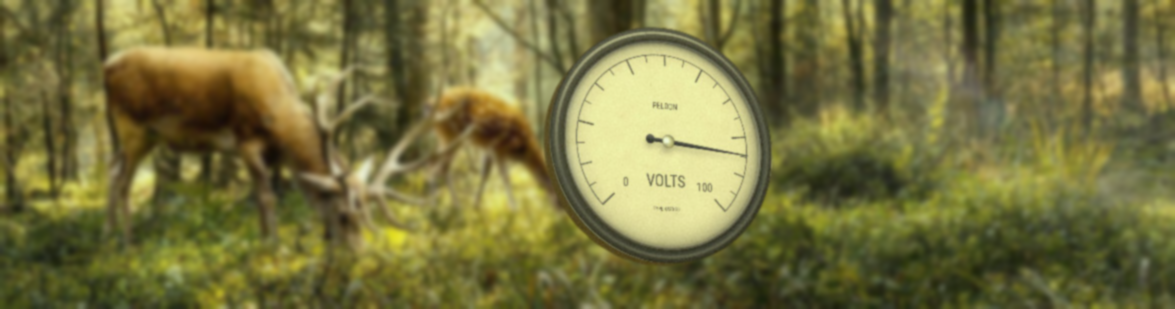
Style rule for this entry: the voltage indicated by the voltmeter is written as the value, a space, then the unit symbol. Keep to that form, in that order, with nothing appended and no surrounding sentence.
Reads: 85 V
